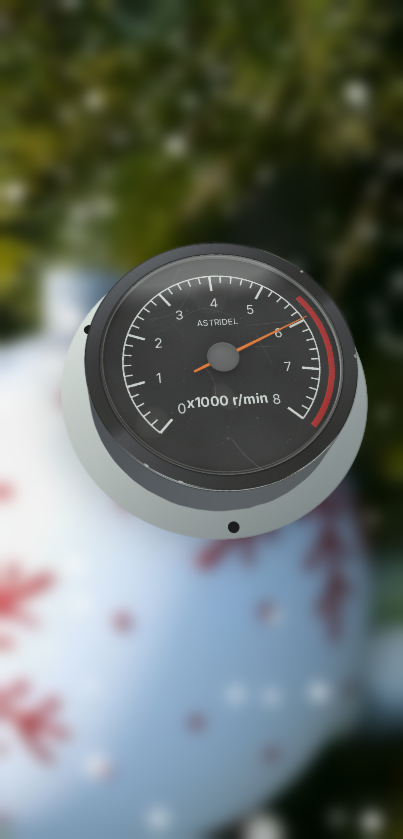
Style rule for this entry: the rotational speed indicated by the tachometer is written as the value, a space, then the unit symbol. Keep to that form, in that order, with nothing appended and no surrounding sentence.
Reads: 6000 rpm
